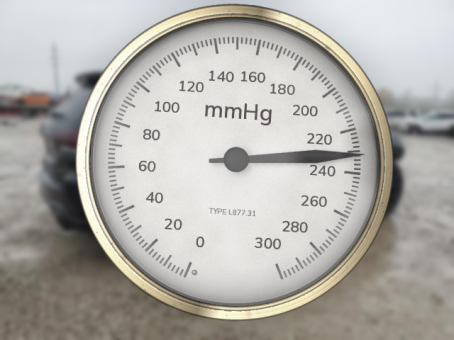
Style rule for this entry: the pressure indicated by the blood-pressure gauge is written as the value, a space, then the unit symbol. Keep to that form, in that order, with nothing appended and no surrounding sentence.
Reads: 232 mmHg
